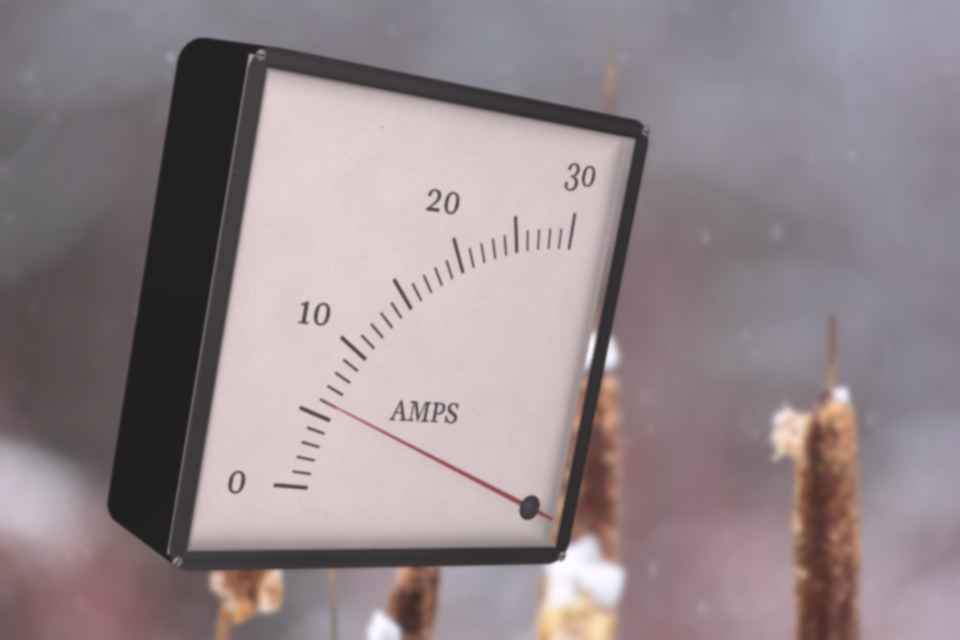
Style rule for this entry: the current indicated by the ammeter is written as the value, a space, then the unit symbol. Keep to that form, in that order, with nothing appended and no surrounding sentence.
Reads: 6 A
